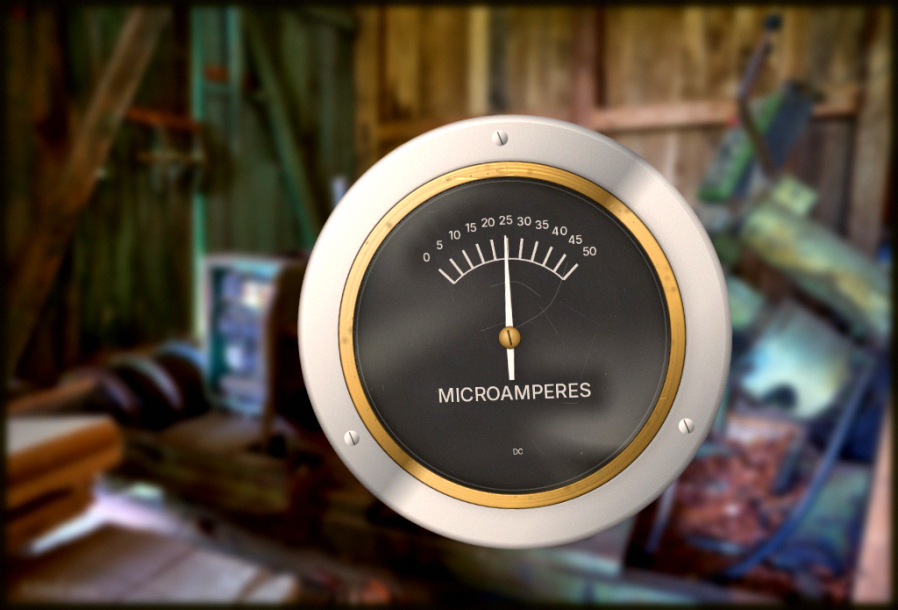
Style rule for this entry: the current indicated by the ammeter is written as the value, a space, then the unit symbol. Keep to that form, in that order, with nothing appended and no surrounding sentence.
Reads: 25 µA
